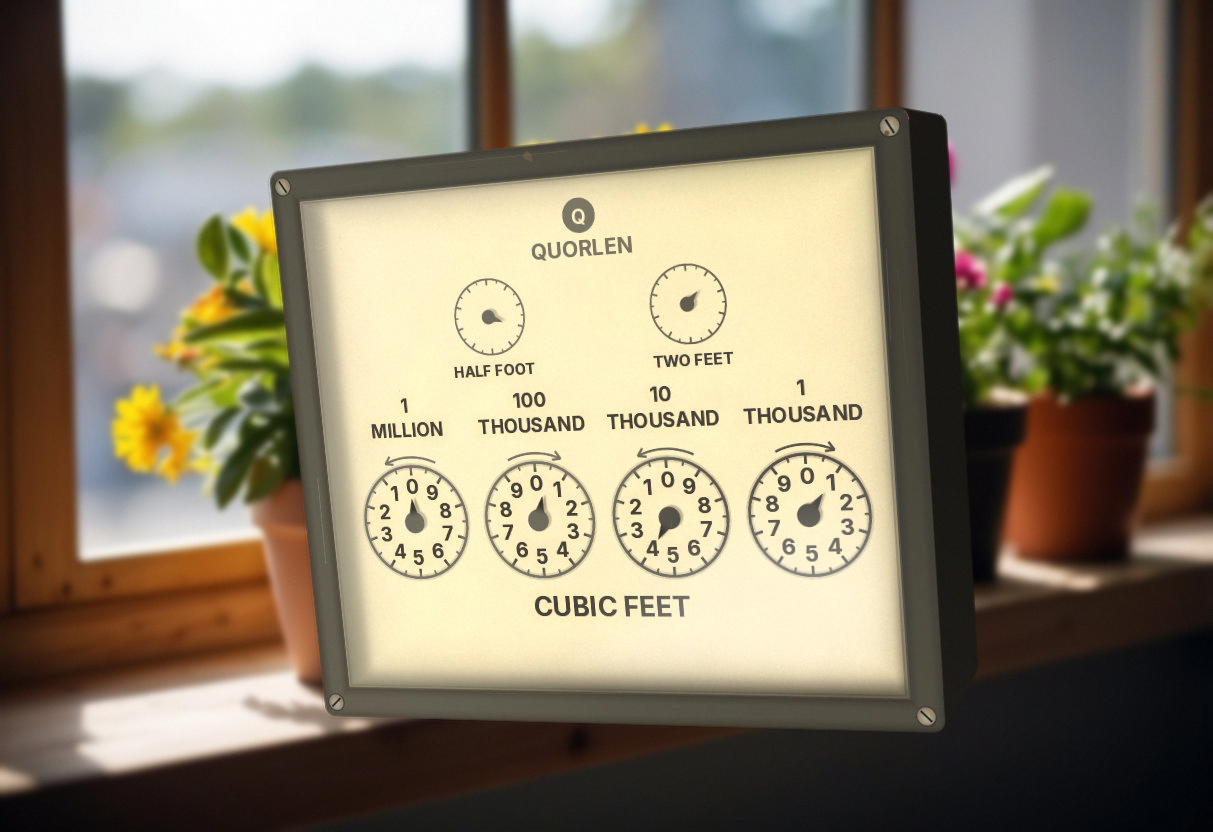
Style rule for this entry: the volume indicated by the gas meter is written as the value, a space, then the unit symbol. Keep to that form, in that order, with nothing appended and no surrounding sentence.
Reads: 4100 ft³
